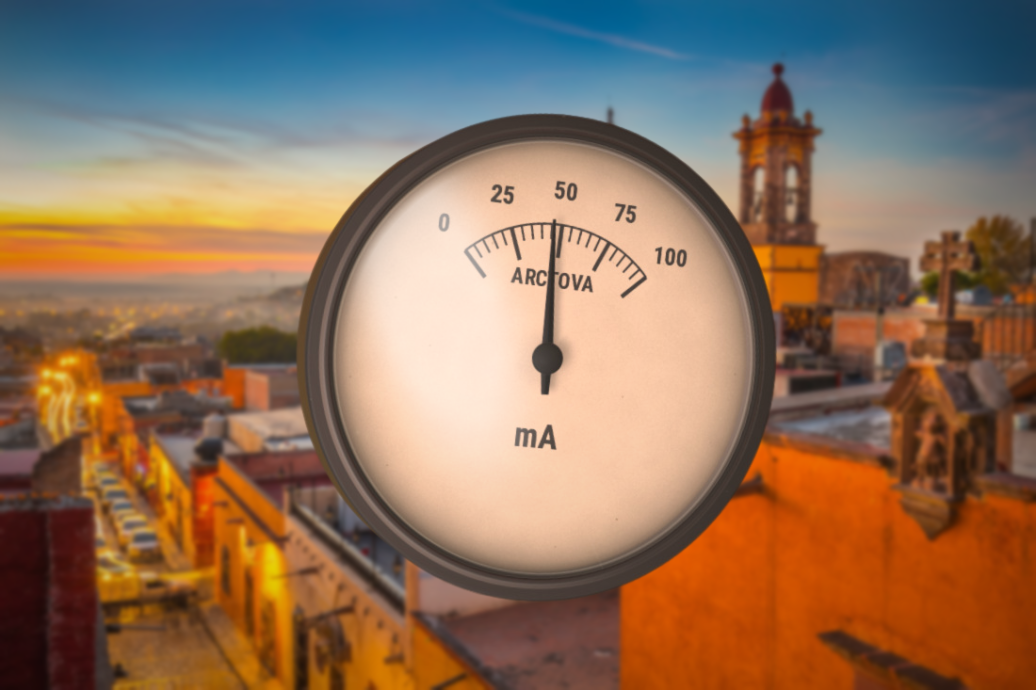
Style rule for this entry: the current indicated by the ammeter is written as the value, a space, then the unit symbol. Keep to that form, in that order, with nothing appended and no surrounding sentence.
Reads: 45 mA
